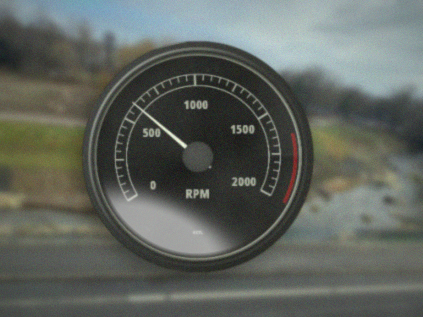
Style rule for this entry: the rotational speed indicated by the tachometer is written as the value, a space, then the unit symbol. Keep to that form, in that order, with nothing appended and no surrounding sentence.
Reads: 600 rpm
